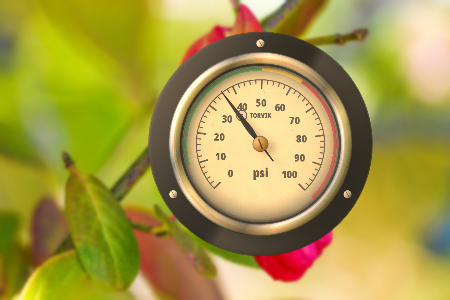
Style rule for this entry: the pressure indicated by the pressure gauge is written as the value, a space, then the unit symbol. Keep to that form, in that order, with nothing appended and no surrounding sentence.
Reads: 36 psi
